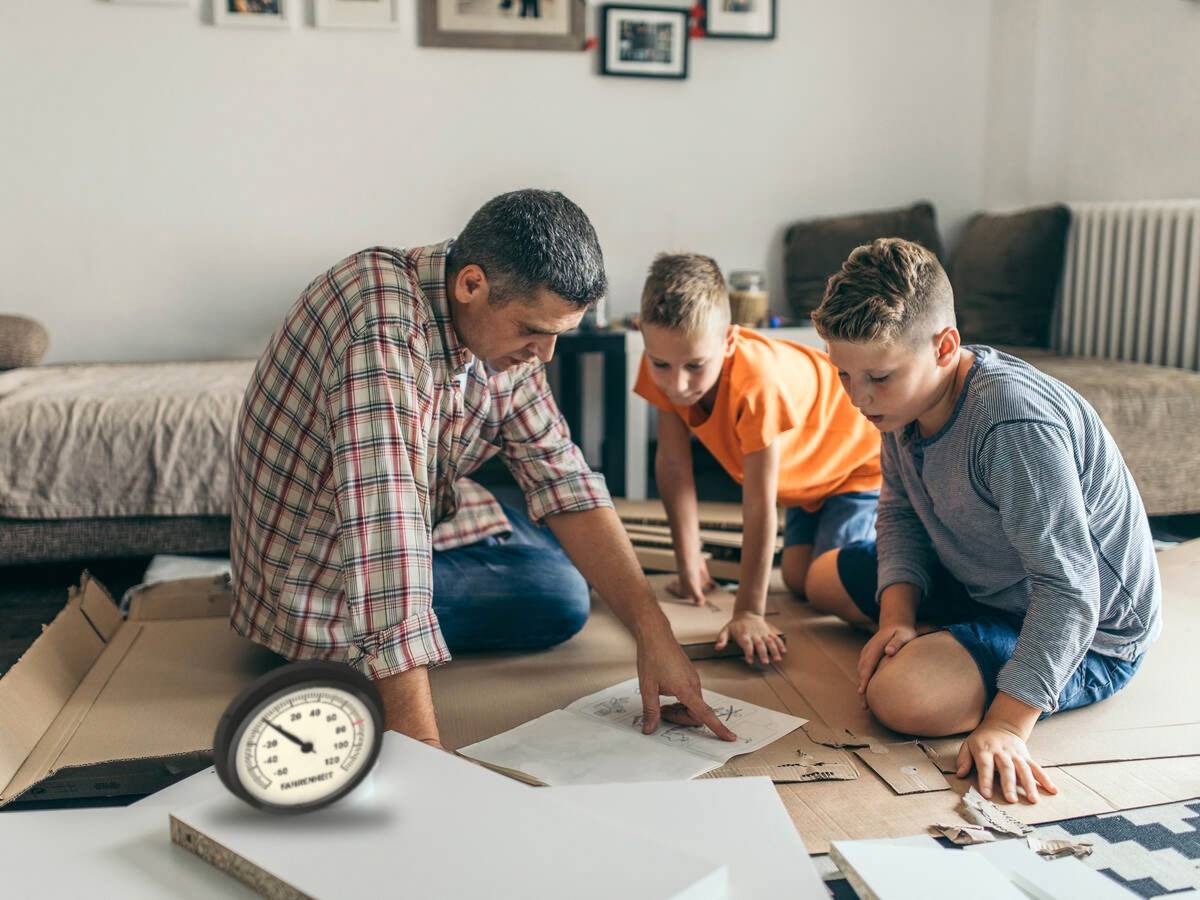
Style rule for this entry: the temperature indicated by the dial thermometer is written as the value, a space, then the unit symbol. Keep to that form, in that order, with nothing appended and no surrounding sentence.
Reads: 0 °F
